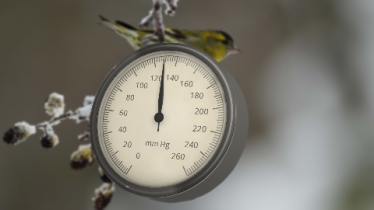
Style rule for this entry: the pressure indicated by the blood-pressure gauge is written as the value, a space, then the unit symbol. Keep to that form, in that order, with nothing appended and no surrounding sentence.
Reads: 130 mmHg
